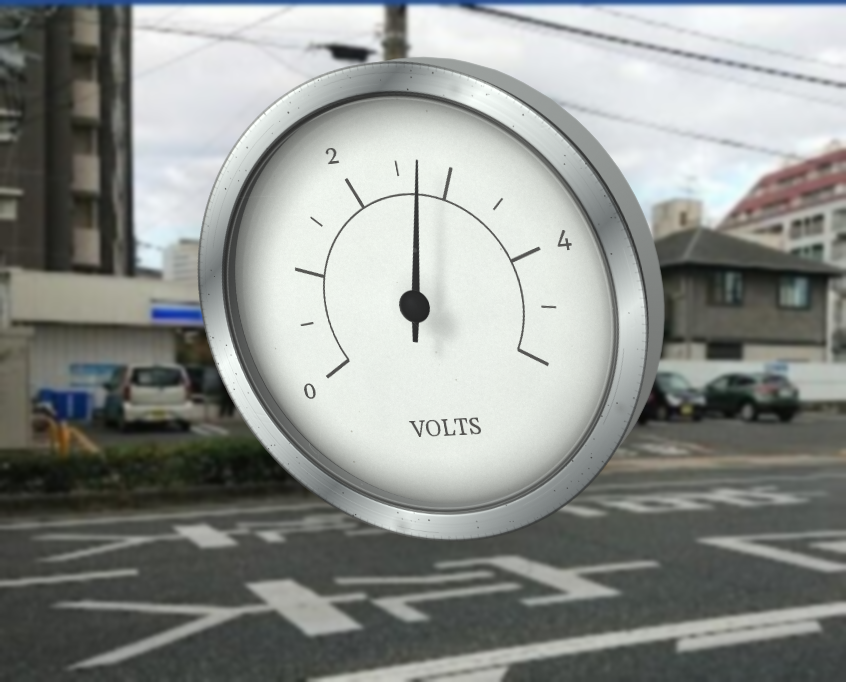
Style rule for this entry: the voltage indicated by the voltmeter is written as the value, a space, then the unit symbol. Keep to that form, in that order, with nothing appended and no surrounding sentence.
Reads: 2.75 V
